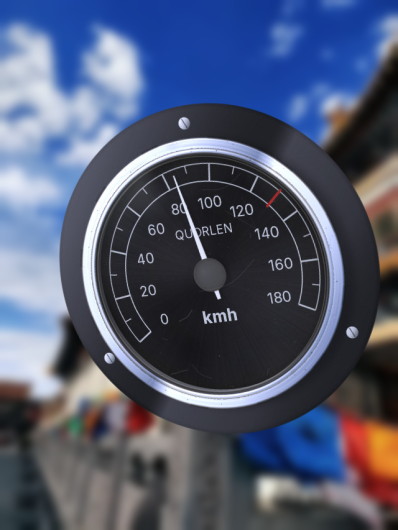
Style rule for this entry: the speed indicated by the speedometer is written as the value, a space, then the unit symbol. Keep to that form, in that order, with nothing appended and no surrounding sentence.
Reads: 85 km/h
